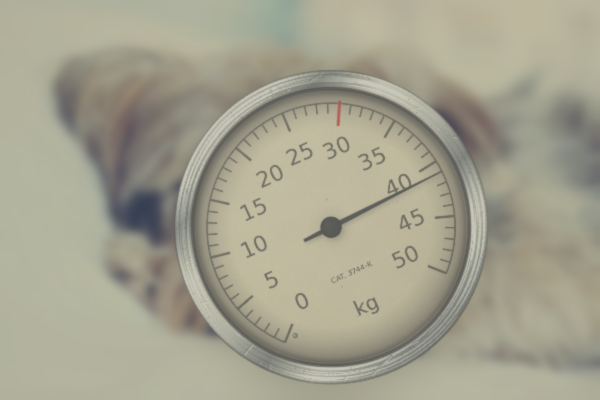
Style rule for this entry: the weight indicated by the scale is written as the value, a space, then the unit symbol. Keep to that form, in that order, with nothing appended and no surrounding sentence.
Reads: 41 kg
